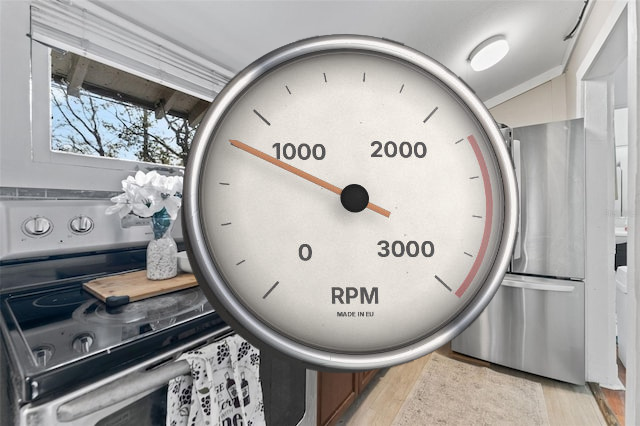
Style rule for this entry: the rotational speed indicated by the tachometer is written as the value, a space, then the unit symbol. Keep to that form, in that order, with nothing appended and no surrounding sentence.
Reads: 800 rpm
